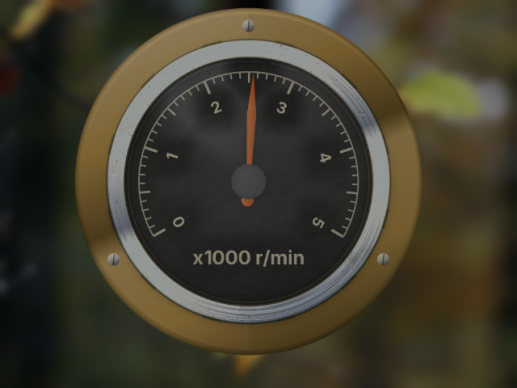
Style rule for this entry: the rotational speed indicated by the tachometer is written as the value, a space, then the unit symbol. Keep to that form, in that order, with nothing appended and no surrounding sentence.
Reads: 2550 rpm
